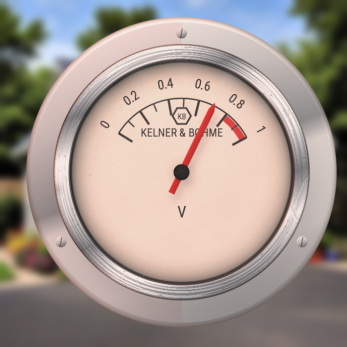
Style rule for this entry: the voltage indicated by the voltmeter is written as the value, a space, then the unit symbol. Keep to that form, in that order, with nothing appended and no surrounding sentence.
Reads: 0.7 V
